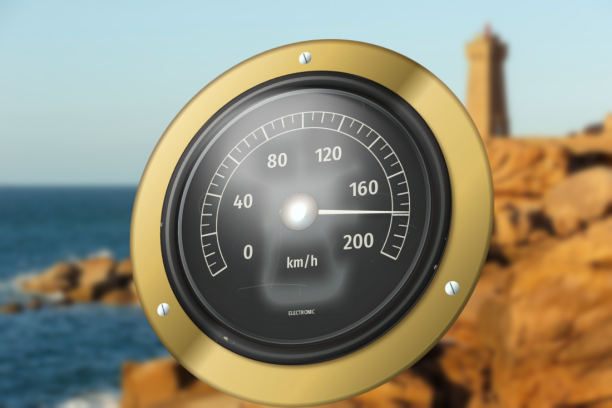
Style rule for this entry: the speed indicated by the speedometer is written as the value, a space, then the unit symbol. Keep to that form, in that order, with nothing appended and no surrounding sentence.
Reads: 180 km/h
